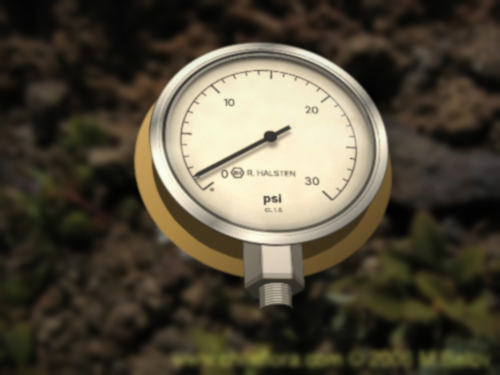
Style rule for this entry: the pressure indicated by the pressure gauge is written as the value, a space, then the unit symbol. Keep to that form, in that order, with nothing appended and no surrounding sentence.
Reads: 1 psi
